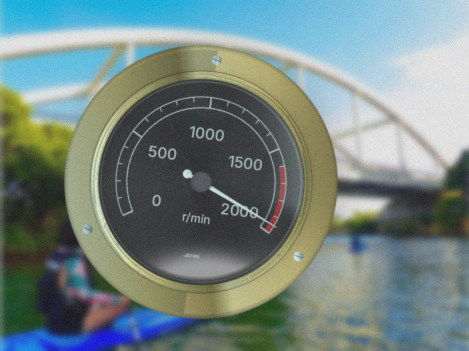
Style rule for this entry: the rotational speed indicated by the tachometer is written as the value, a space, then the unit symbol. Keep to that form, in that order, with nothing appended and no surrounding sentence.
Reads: 1950 rpm
